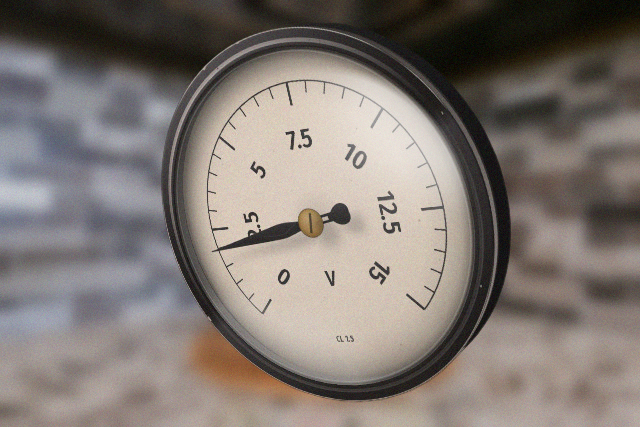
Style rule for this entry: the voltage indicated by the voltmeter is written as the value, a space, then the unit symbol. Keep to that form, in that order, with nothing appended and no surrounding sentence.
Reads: 2 V
